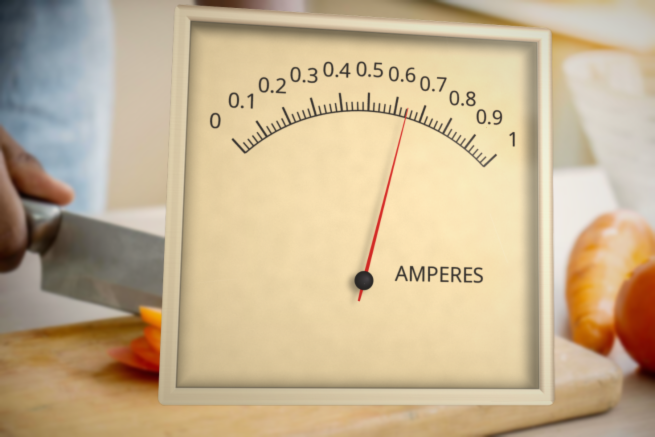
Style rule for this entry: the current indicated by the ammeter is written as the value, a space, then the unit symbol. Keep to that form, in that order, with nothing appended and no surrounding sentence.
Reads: 0.64 A
